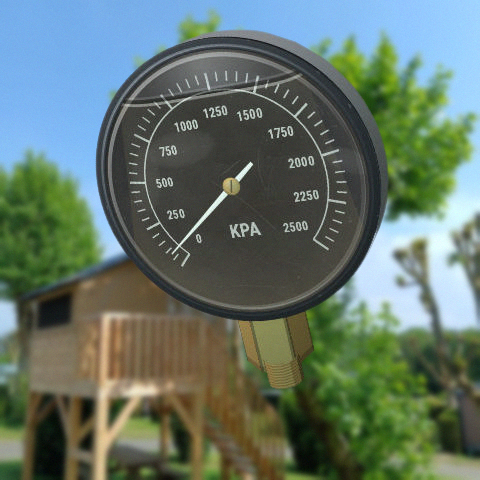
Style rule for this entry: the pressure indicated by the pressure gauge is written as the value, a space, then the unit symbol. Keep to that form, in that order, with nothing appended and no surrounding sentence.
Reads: 75 kPa
